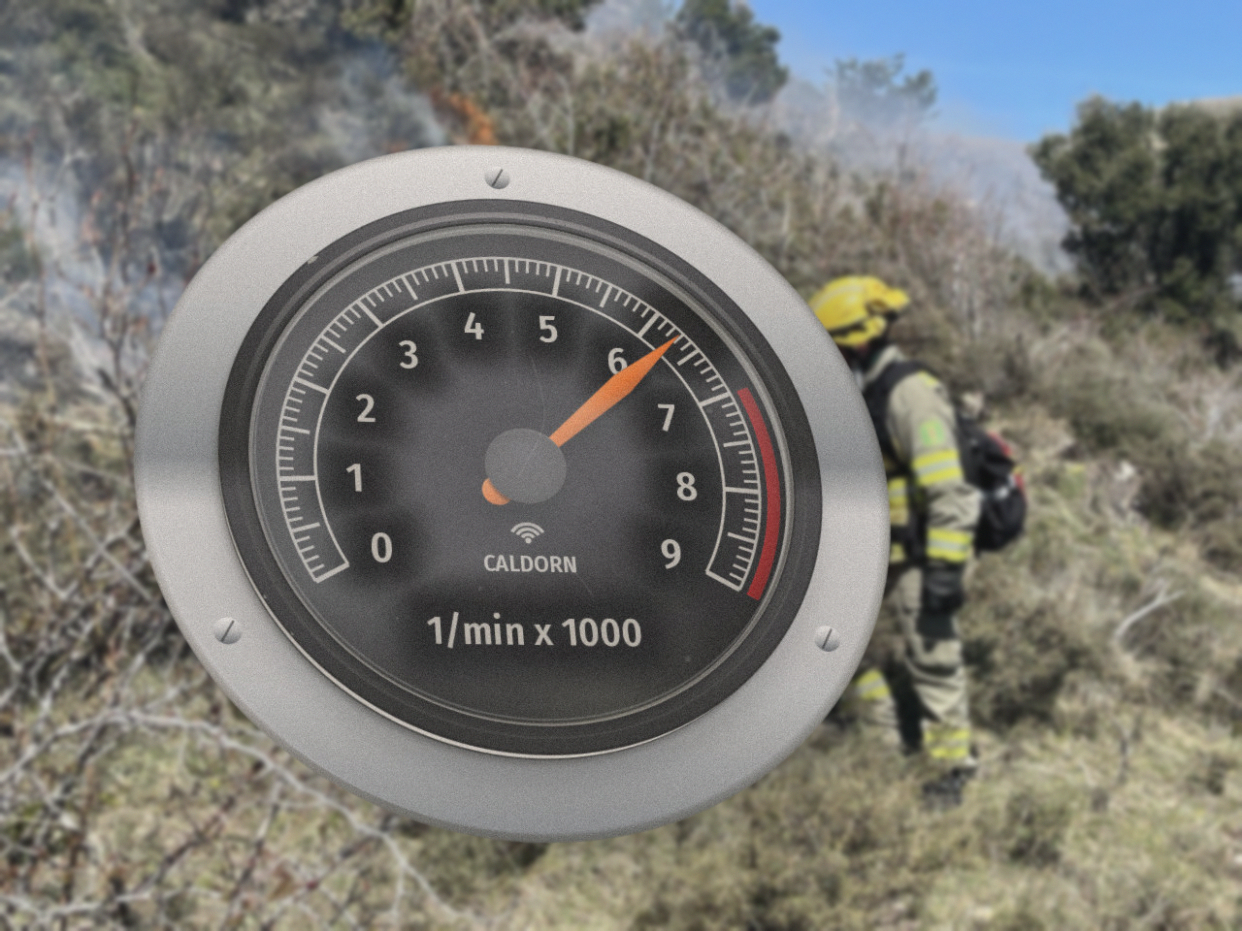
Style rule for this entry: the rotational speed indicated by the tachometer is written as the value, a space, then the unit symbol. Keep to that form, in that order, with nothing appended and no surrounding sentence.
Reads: 6300 rpm
